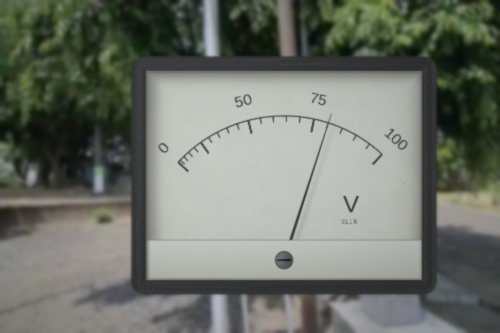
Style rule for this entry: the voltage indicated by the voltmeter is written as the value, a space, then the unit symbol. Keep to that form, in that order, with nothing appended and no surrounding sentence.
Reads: 80 V
